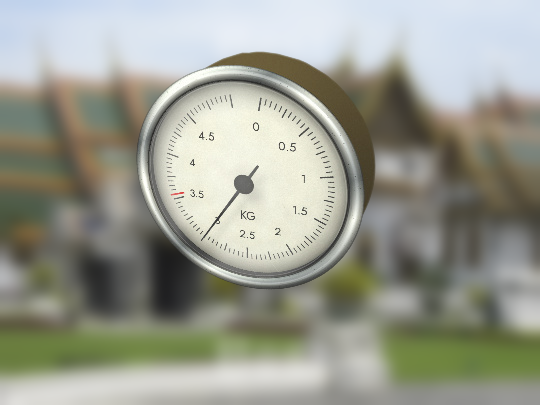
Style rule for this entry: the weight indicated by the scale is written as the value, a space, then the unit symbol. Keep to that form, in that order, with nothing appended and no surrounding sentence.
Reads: 3 kg
